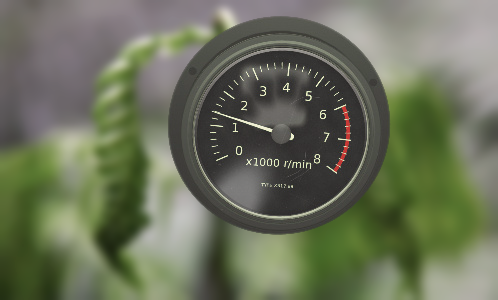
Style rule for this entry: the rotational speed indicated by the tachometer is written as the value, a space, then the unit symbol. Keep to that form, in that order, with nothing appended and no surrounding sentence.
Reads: 1400 rpm
